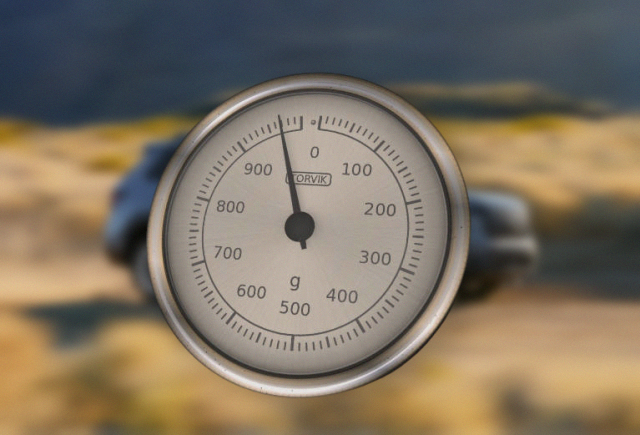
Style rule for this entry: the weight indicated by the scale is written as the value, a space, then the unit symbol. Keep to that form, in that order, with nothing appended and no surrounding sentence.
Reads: 970 g
